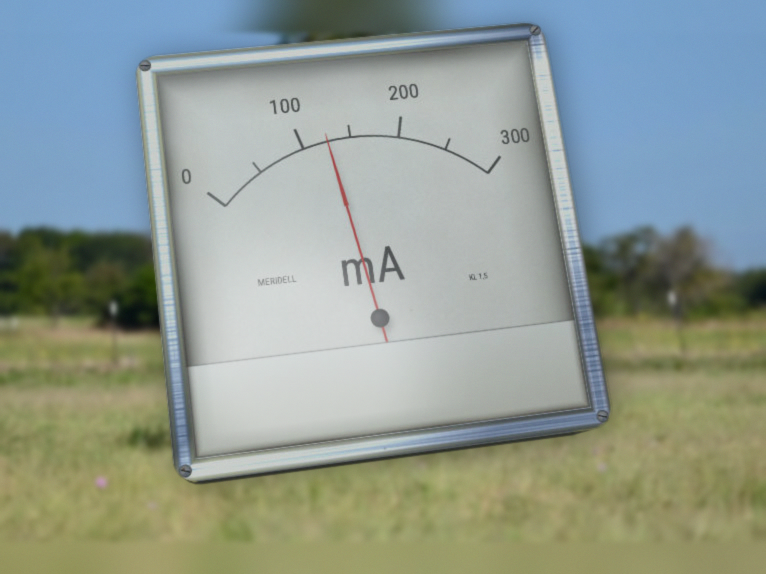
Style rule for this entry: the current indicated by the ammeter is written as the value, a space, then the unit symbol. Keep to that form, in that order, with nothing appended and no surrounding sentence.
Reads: 125 mA
